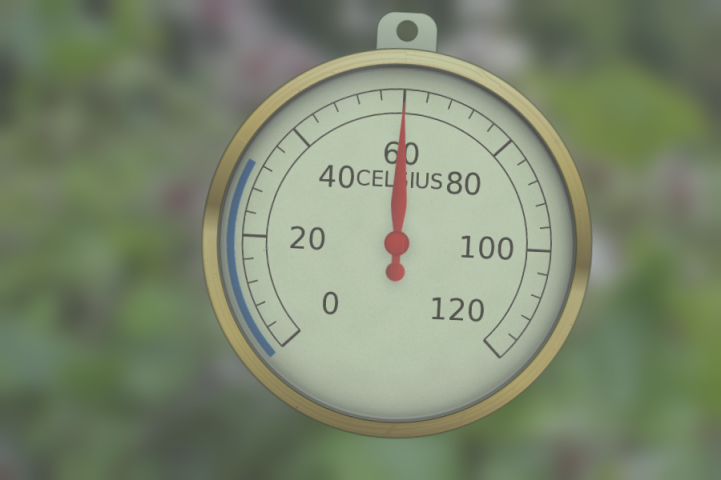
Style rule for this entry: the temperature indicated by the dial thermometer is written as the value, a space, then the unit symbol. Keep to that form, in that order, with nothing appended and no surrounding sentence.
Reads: 60 °C
